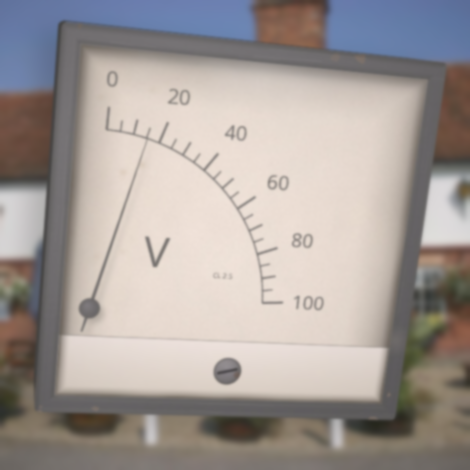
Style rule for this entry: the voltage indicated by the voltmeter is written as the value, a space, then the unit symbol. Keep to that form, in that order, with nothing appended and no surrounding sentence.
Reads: 15 V
